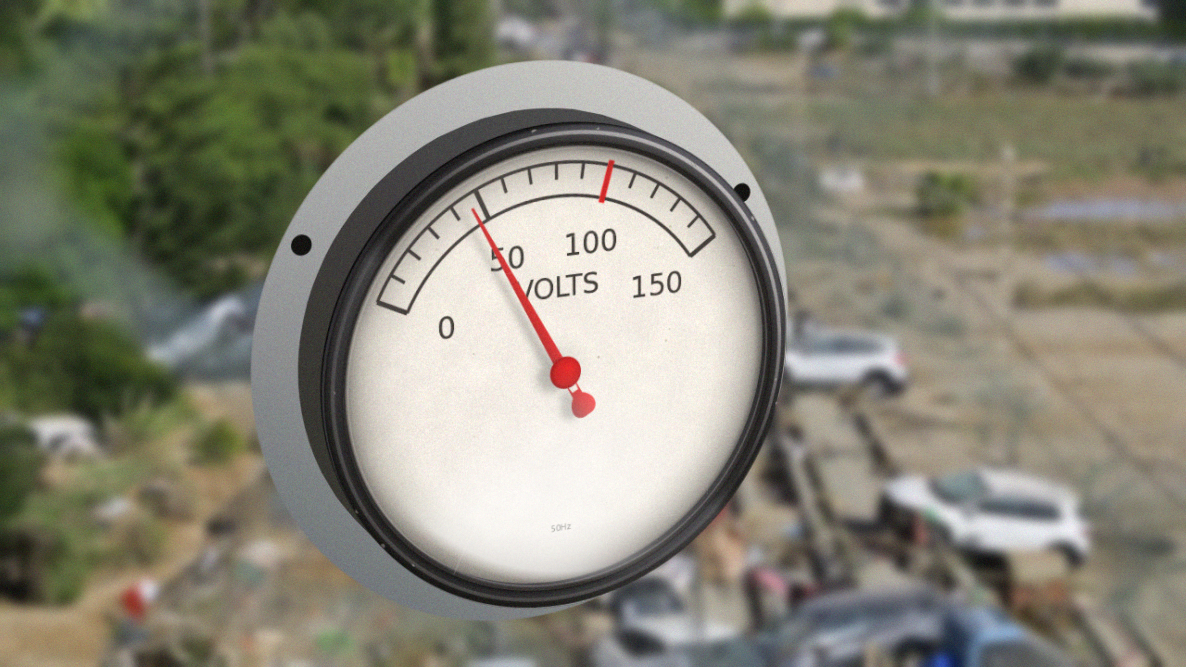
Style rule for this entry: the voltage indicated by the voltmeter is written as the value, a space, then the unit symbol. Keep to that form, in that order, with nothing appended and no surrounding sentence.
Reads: 45 V
